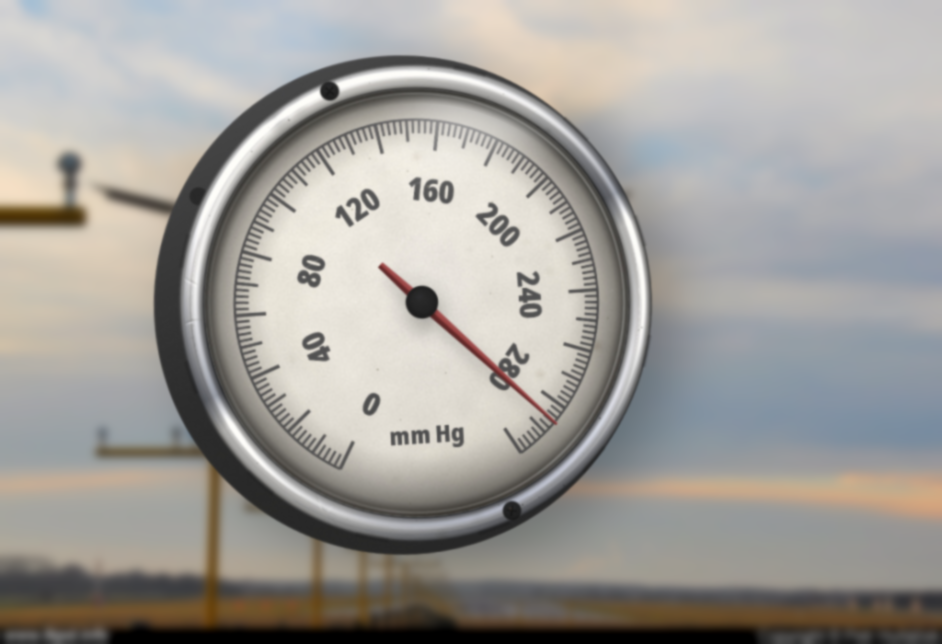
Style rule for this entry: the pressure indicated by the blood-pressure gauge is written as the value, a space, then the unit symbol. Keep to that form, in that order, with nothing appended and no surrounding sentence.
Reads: 286 mmHg
